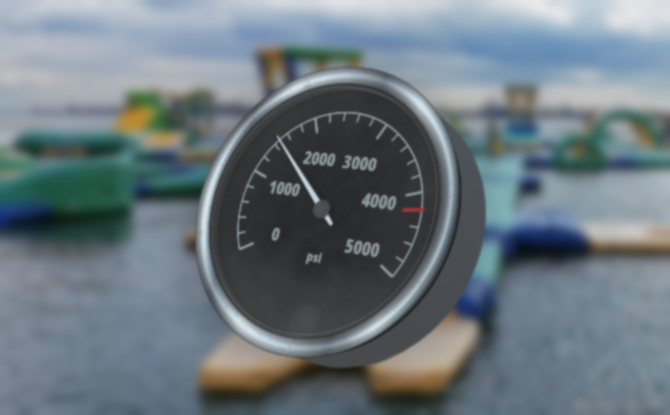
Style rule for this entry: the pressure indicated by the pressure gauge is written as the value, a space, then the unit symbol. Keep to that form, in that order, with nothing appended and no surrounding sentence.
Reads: 1500 psi
